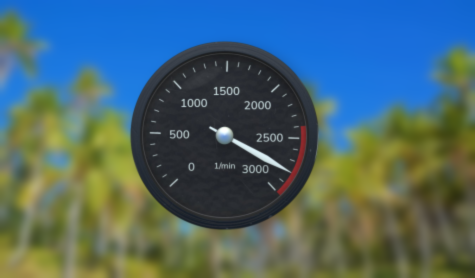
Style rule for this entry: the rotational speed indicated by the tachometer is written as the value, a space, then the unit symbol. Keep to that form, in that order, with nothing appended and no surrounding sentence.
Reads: 2800 rpm
